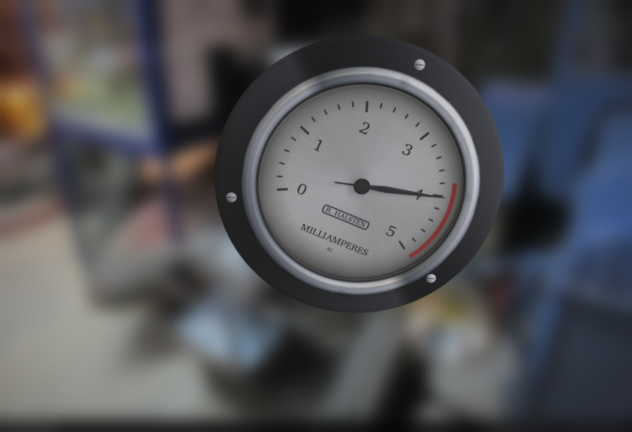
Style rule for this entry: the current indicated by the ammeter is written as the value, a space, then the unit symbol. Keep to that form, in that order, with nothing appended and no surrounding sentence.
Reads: 4 mA
